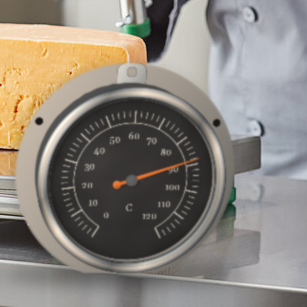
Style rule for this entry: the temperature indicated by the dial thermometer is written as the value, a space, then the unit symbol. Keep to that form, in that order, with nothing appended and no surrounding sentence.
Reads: 88 °C
